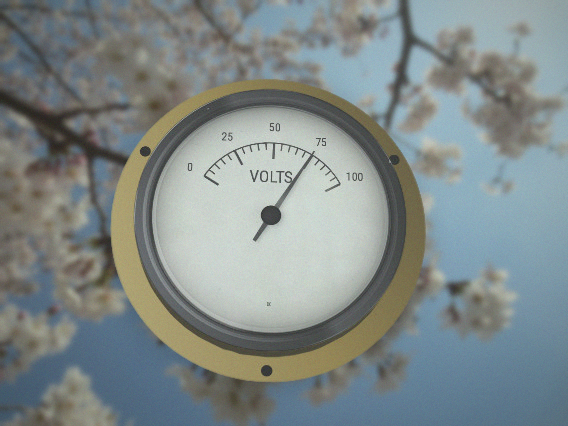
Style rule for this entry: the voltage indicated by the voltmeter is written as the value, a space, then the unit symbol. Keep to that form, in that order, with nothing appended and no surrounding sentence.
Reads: 75 V
